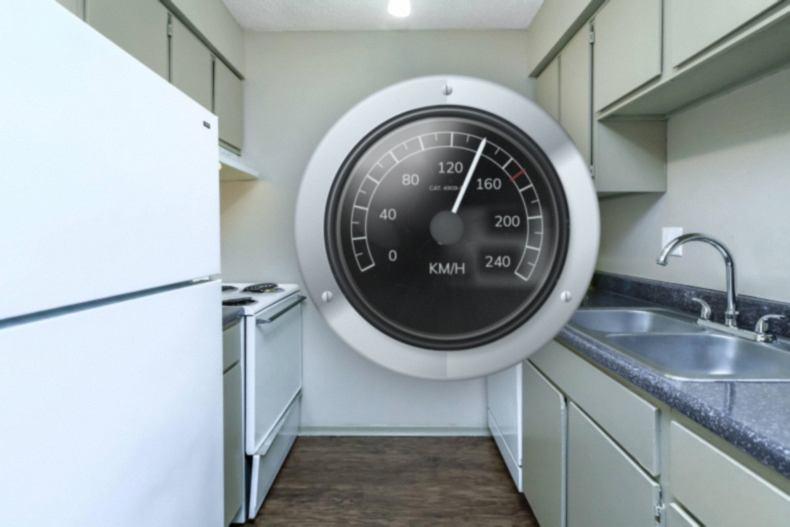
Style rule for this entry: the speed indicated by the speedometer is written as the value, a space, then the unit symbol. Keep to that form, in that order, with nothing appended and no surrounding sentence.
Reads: 140 km/h
